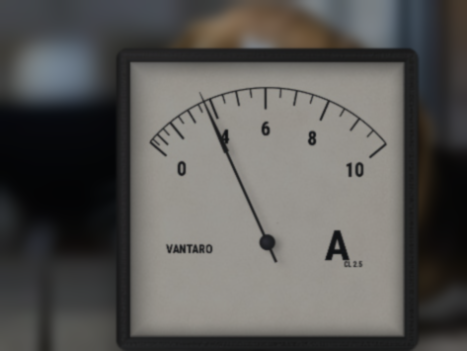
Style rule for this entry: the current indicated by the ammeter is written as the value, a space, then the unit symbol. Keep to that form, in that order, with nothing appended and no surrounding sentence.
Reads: 3.75 A
